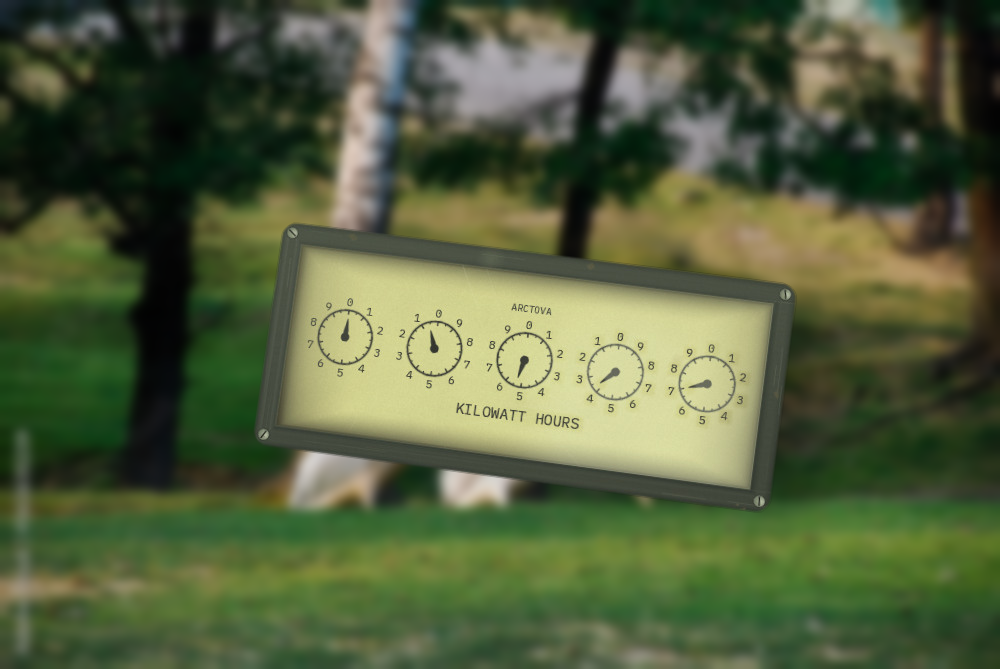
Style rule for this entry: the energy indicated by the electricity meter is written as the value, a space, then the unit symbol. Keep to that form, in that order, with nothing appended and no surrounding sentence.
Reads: 537 kWh
